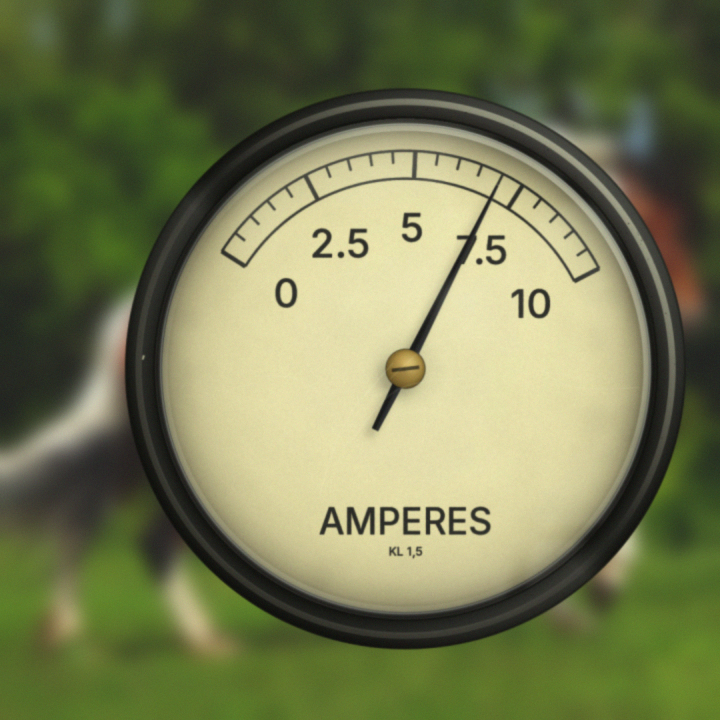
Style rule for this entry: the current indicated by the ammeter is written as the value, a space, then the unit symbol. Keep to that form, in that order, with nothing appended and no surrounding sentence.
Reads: 7 A
